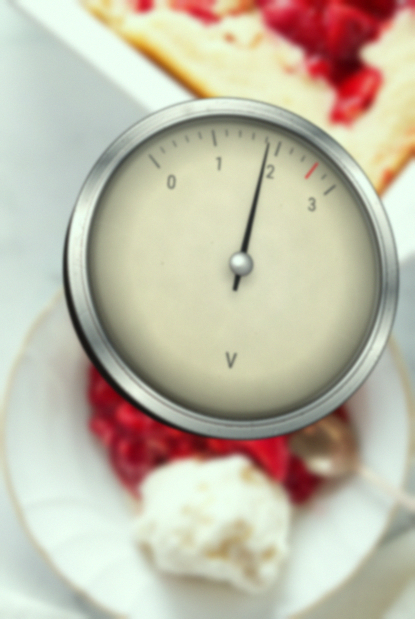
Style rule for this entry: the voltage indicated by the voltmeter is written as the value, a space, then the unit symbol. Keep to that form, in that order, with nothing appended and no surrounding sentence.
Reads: 1.8 V
